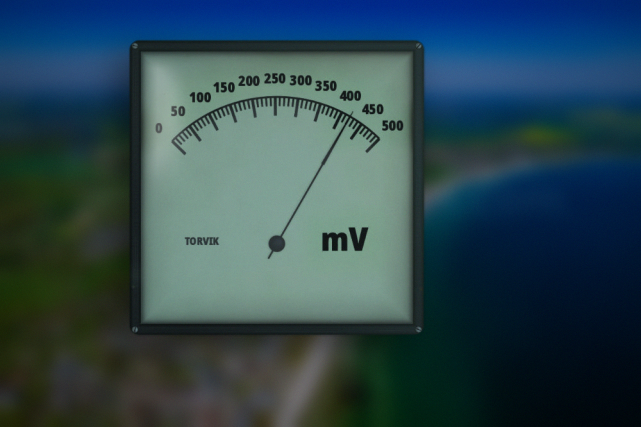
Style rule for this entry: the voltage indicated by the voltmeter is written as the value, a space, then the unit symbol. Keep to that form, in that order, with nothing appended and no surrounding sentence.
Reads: 420 mV
